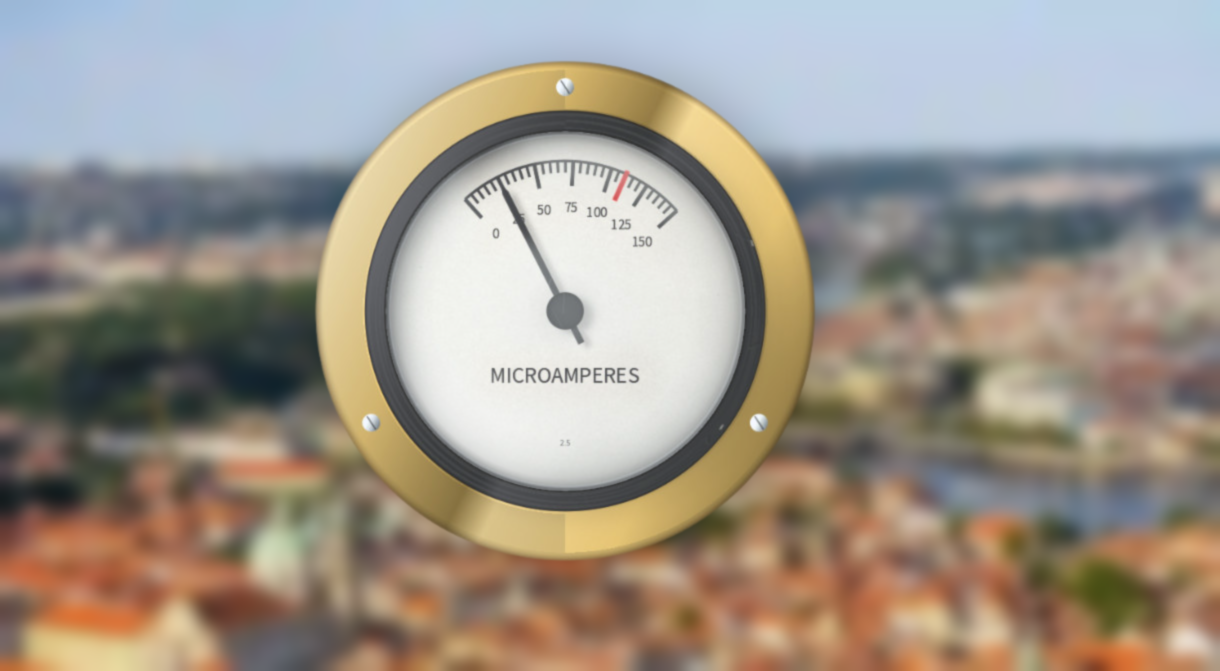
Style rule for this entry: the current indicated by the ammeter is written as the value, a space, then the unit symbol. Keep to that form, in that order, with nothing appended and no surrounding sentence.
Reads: 25 µA
